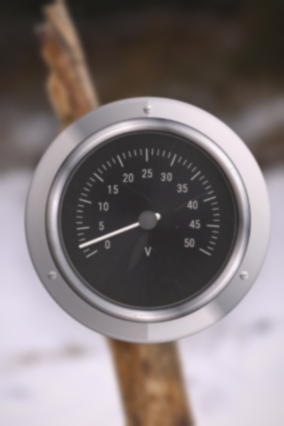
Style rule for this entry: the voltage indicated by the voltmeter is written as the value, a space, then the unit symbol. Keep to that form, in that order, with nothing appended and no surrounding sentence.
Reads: 2 V
